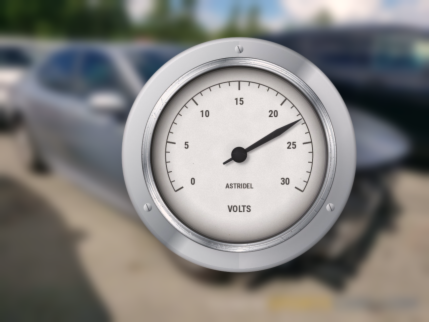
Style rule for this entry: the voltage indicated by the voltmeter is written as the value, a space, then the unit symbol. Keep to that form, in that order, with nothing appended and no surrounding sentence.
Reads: 22.5 V
